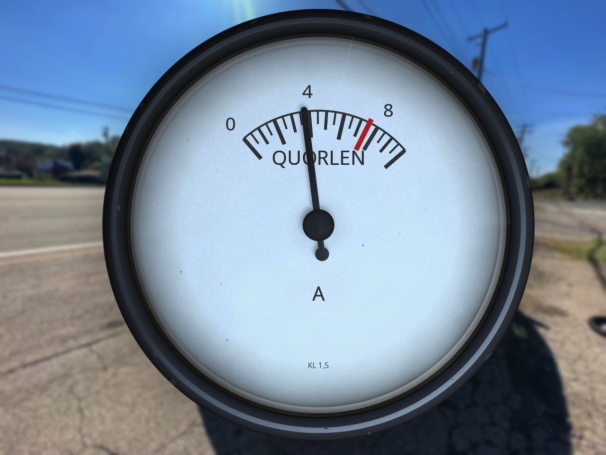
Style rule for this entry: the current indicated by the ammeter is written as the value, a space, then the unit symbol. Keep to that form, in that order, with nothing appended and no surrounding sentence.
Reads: 3.75 A
